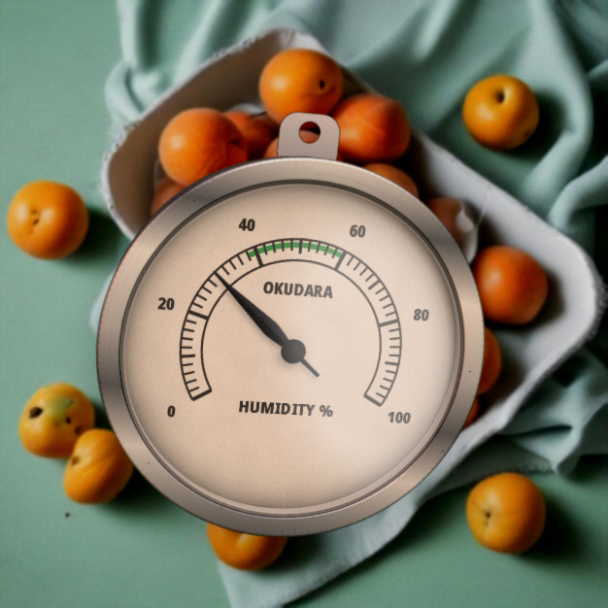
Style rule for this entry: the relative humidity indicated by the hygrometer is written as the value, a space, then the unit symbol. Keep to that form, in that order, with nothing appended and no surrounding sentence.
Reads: 30 %
